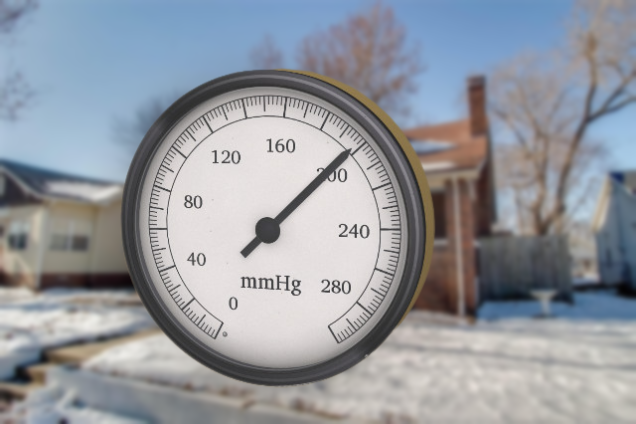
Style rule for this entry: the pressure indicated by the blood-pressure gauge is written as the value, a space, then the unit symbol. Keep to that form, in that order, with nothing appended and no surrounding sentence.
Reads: 198 mmHg
